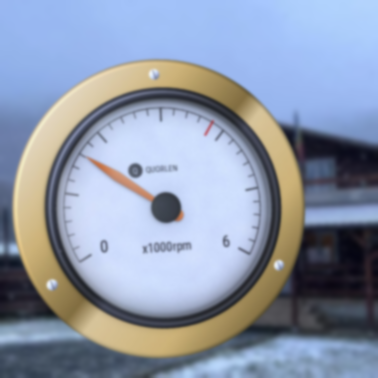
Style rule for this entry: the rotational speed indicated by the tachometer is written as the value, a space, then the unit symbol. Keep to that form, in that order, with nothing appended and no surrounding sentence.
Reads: 1600 rpm
